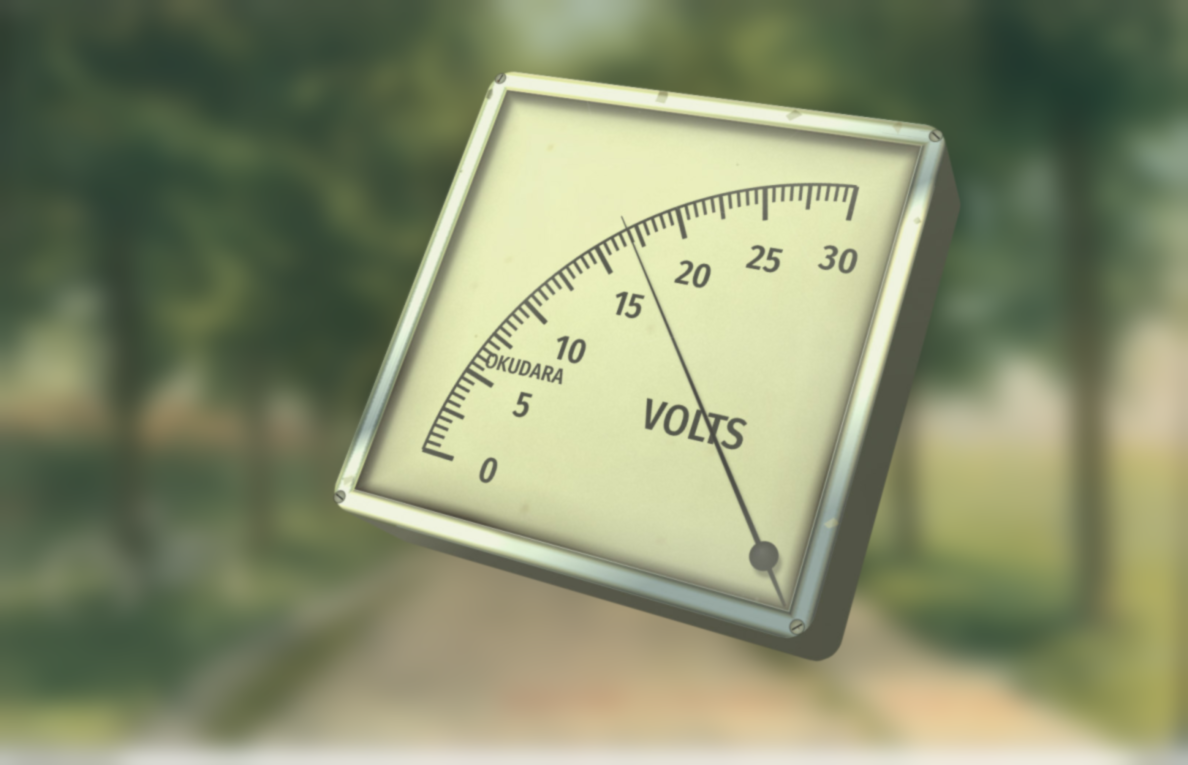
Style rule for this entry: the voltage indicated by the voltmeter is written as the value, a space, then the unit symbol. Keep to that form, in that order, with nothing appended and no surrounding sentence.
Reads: 17 V
